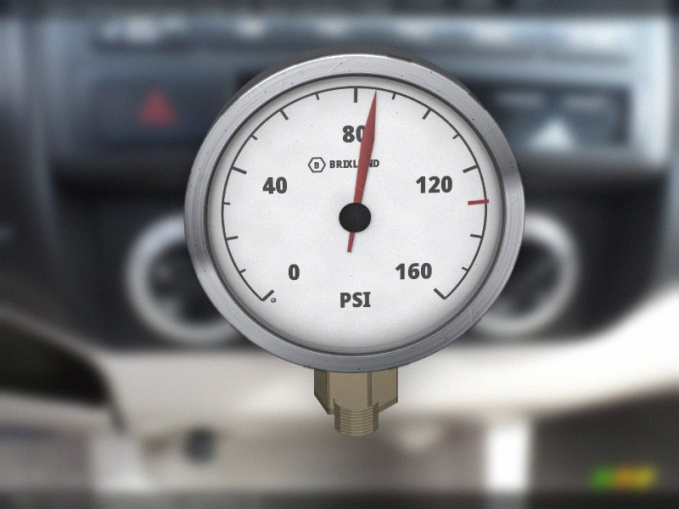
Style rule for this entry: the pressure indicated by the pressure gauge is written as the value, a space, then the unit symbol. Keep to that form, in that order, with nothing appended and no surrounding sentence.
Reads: 85 psi
